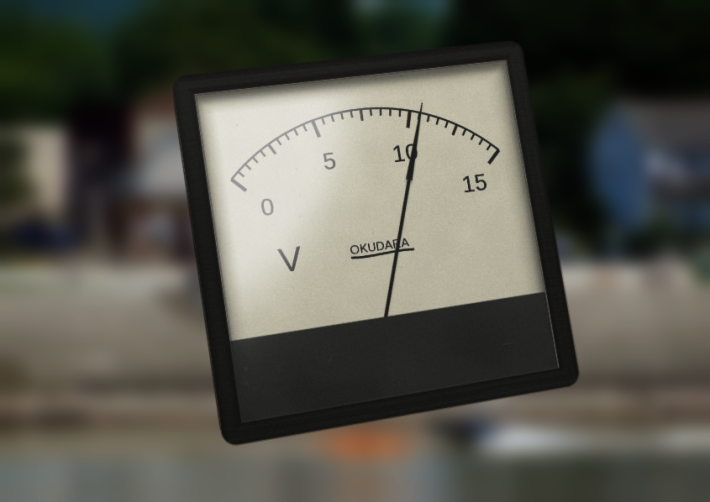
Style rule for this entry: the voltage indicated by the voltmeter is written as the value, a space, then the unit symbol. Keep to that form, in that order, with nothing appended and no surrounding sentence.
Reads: 10.5 V
